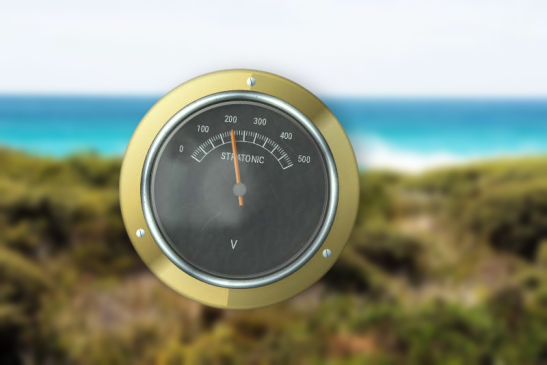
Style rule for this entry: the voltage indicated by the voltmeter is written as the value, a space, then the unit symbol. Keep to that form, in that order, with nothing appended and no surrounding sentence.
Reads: 200 V
